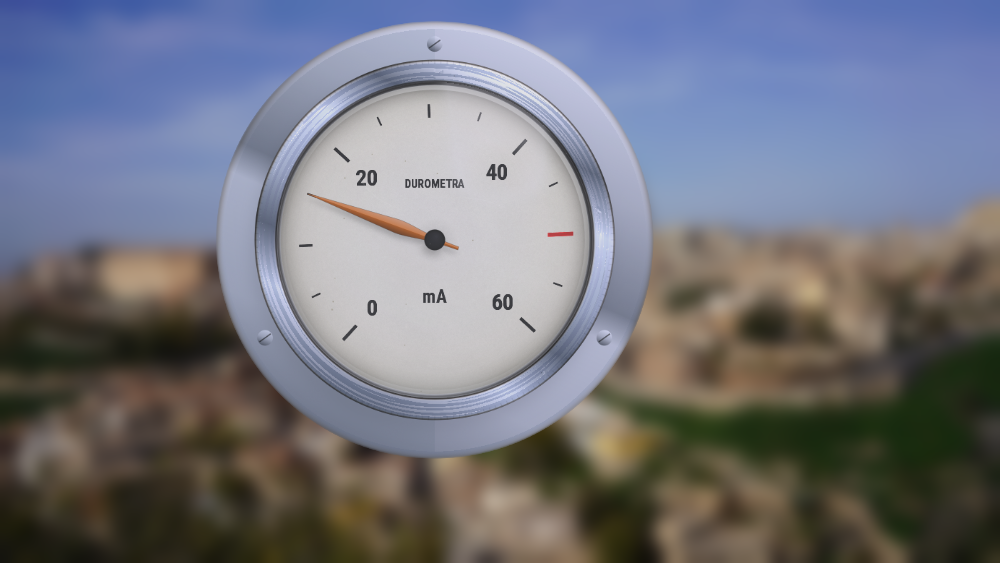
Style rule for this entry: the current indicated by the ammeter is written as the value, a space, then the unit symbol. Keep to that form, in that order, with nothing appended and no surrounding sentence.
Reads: 15 mA
